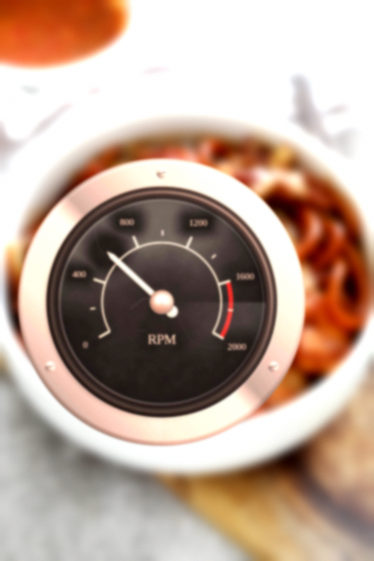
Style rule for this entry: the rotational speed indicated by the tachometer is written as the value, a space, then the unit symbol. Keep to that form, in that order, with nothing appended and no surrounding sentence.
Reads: 600 rpm
